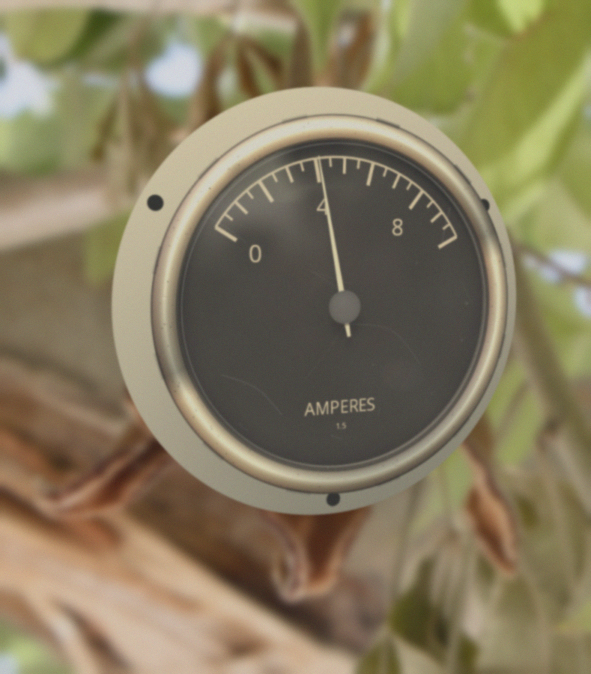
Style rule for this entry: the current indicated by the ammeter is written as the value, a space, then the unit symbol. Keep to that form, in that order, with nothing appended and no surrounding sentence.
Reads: 4 A
